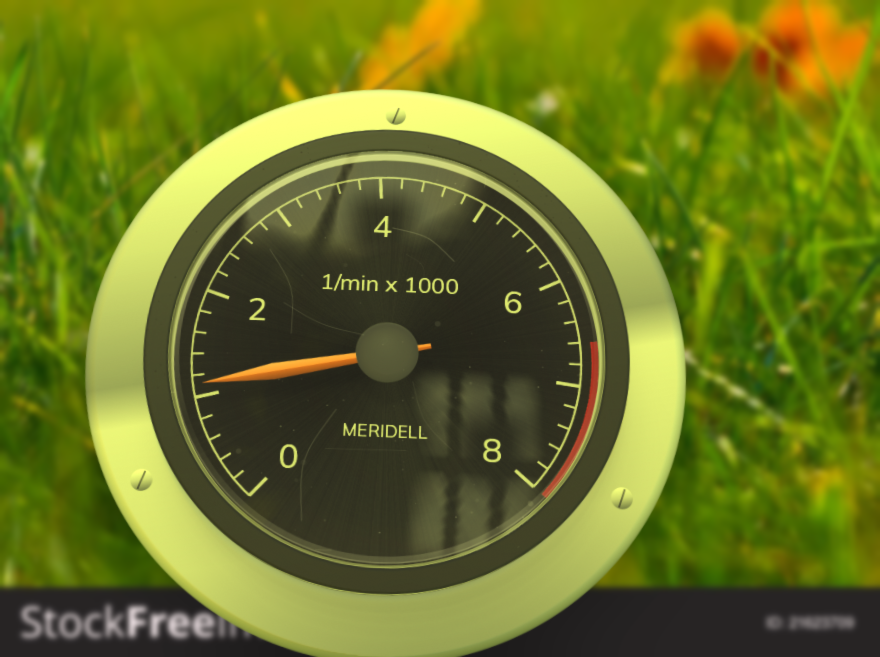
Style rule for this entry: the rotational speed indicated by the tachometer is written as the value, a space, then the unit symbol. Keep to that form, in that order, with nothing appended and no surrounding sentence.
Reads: 1100 rpm
